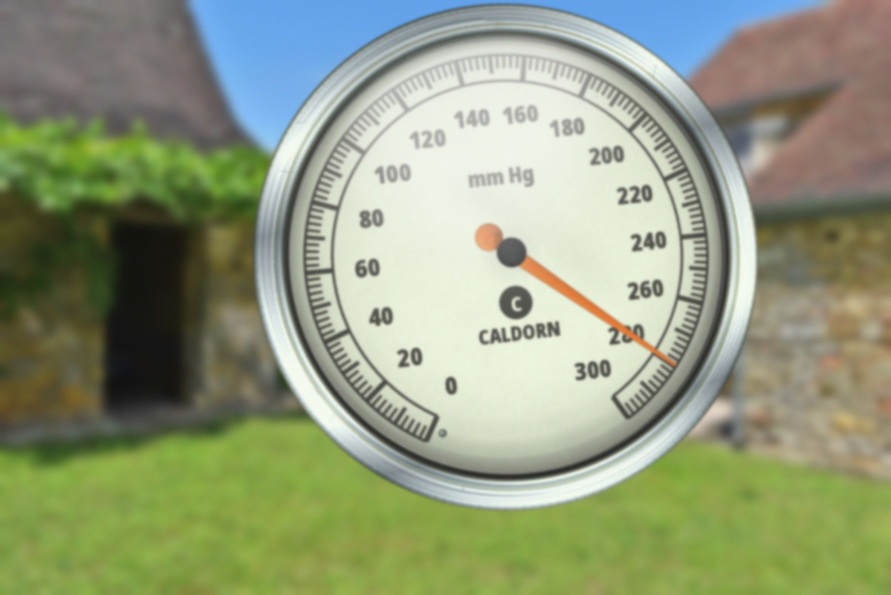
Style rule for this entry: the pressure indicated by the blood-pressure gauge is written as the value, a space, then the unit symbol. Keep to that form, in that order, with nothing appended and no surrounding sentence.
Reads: 280 mmHg
